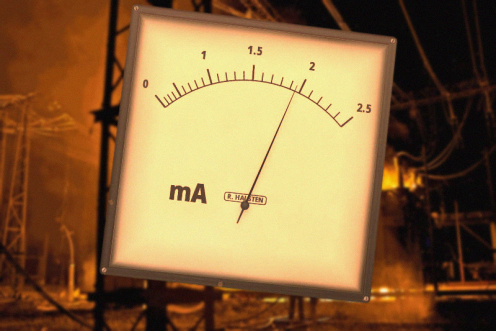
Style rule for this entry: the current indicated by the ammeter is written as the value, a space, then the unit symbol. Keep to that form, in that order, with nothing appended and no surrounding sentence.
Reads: 1.95 mA
